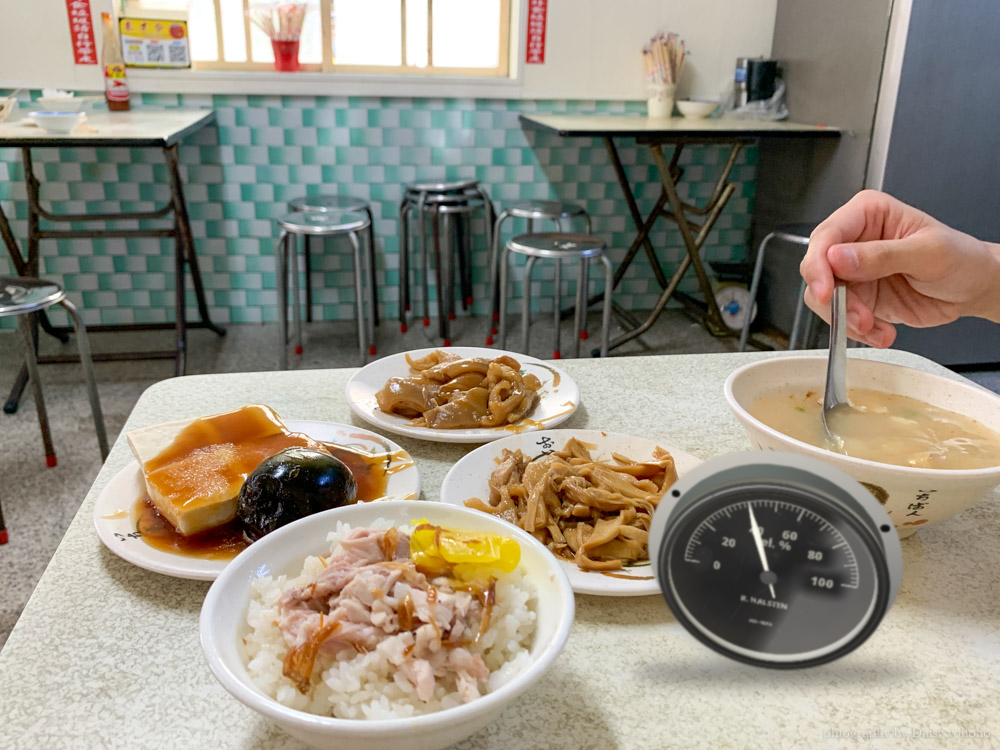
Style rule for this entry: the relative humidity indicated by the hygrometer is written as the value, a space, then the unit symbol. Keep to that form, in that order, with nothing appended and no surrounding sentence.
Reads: 40 %
